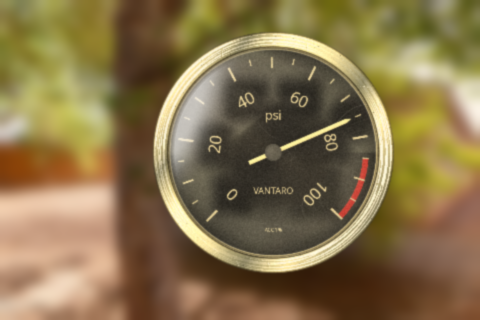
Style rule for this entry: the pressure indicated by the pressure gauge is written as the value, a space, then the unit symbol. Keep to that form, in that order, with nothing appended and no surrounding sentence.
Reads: 75 psi
